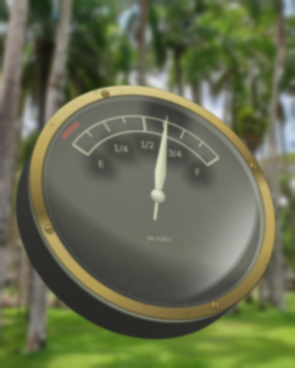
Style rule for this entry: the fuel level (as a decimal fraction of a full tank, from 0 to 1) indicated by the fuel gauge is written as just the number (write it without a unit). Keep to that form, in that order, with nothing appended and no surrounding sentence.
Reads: 0.625
